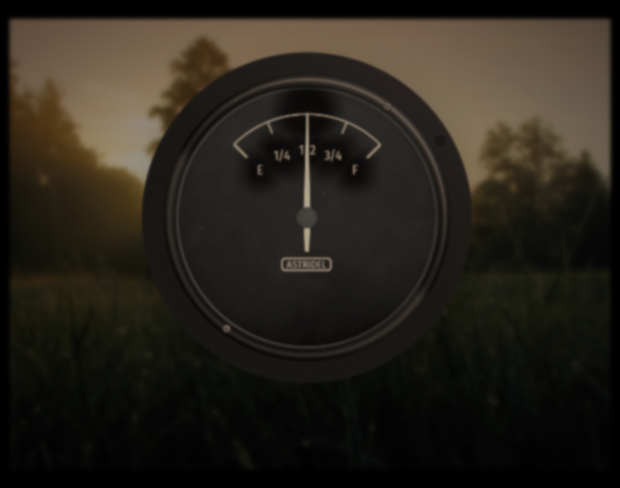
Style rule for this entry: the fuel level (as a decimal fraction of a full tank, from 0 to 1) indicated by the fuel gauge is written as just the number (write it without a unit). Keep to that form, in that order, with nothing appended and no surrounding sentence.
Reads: 0.5
